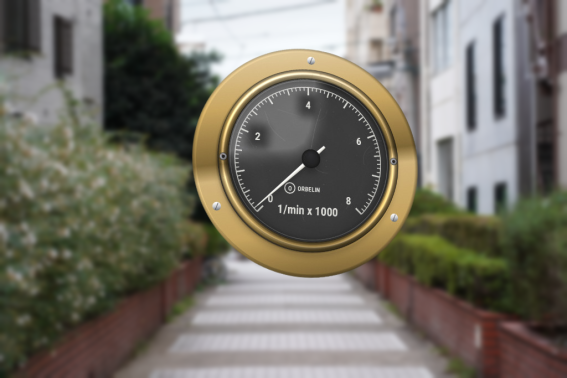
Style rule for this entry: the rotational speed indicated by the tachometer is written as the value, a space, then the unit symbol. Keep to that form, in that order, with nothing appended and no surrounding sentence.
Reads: 100 rpm
